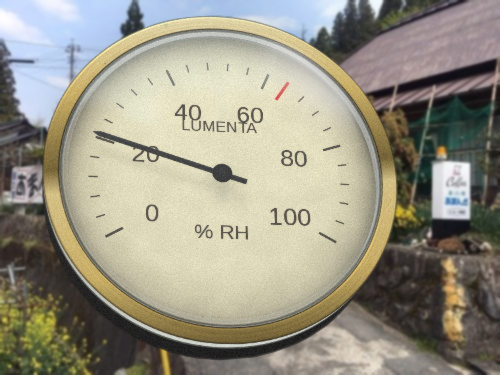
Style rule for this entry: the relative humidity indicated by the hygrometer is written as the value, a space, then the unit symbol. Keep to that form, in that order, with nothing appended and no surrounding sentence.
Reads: 20 %
